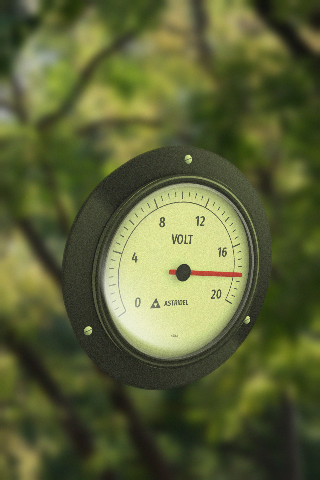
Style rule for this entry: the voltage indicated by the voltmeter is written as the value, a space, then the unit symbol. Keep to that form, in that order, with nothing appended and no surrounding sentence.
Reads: 18 V
